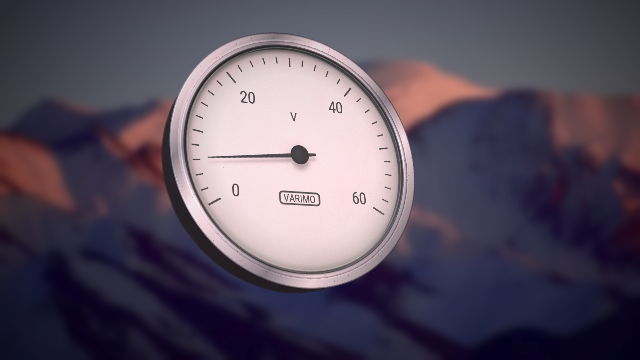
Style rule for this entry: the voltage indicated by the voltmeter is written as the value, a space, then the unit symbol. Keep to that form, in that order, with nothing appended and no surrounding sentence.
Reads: 6 V
